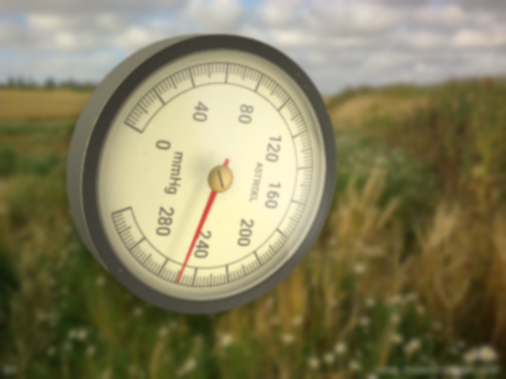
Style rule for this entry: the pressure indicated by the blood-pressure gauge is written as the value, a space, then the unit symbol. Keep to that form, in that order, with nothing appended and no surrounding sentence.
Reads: 250 mmHg
